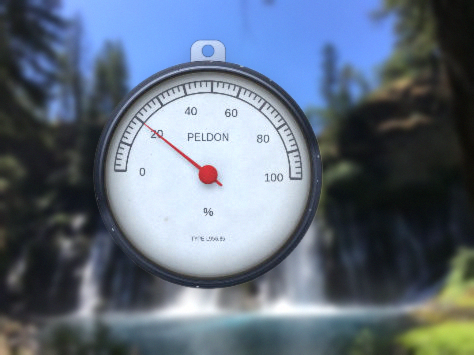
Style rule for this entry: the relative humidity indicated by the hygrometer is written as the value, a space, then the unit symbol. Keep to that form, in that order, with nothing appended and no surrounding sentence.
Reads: 20 %
